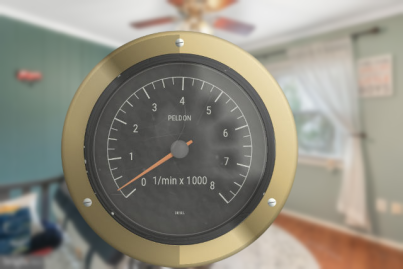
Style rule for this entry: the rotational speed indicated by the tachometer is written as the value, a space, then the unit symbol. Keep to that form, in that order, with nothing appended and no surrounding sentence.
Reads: 250 rpm
